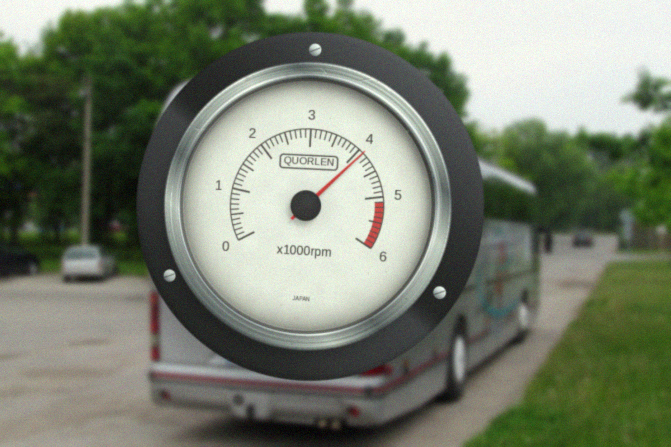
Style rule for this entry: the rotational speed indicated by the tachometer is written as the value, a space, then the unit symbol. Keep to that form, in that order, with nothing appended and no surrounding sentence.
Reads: 4100 rpm
